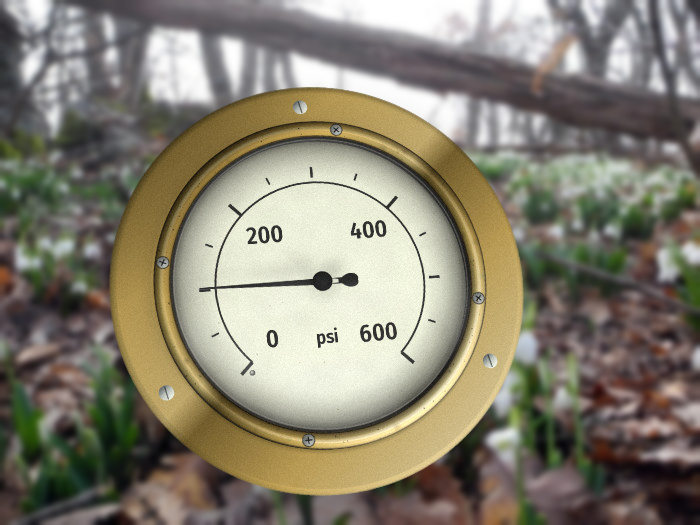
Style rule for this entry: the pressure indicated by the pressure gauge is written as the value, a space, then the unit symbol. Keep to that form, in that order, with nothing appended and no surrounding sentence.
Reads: 100 psi
